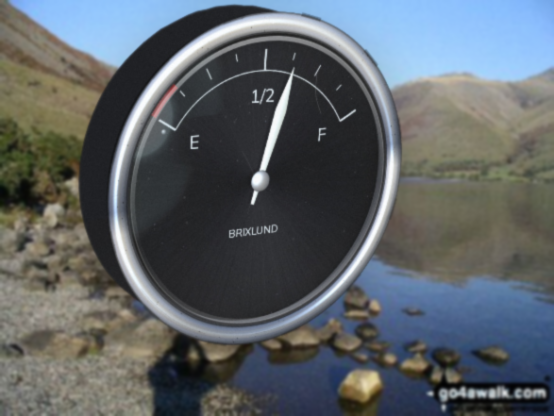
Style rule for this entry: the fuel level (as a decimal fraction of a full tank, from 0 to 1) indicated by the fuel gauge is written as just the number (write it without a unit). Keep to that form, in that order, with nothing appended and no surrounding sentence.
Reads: 0.625
